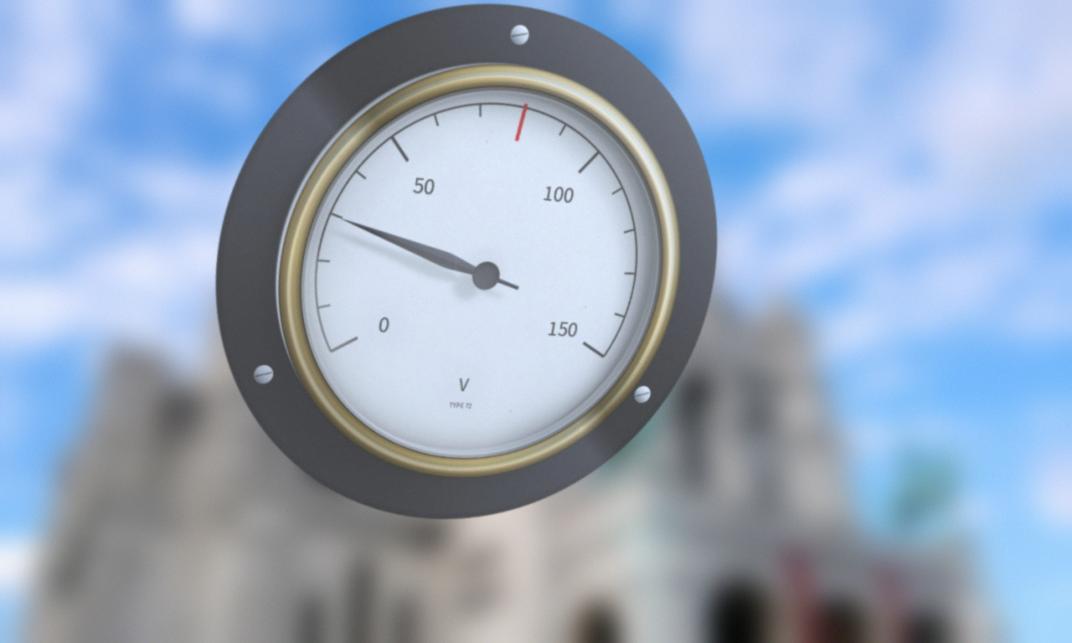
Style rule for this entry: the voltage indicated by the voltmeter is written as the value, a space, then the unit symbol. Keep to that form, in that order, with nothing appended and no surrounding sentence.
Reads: 30 V
